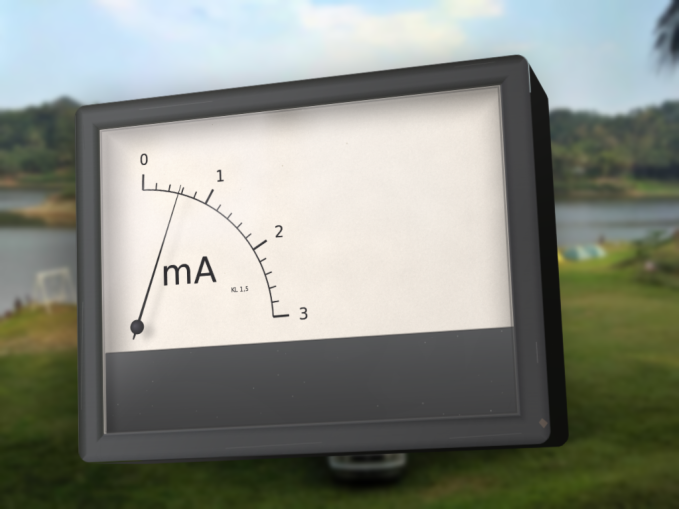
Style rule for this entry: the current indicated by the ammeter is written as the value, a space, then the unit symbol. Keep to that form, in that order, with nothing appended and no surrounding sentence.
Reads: 0.6 mA
